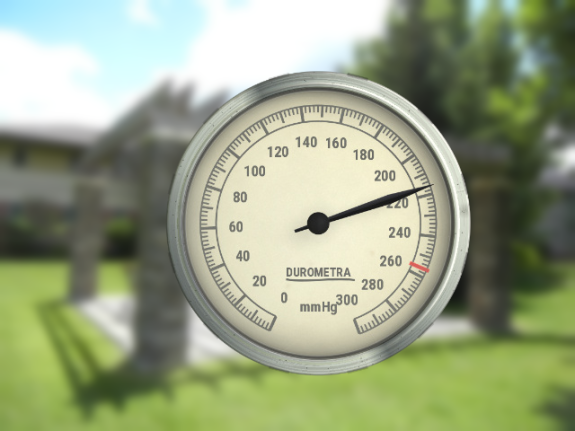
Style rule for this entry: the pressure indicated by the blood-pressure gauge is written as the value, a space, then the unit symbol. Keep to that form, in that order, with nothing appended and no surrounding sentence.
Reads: 216 mmHg
